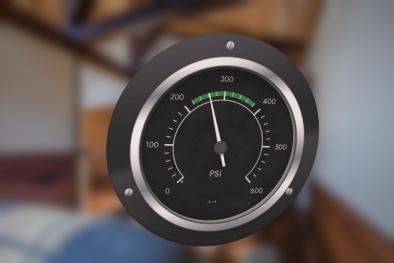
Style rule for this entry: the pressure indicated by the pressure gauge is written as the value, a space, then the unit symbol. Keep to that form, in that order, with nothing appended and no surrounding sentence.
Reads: 260 psi
